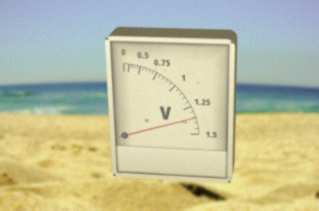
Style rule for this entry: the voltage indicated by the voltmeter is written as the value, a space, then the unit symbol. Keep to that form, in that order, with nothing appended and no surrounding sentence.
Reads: 1.35 V
